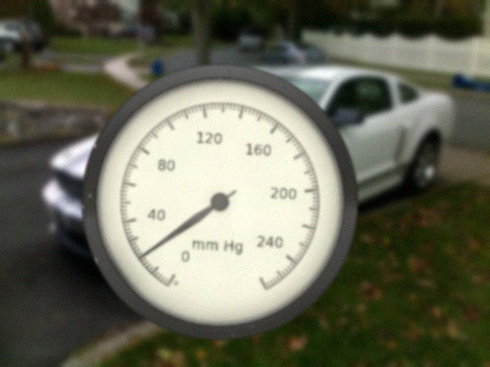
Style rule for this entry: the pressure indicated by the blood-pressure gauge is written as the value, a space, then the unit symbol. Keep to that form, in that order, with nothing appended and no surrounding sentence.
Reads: 20 mmHg
